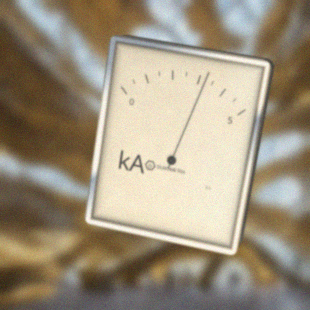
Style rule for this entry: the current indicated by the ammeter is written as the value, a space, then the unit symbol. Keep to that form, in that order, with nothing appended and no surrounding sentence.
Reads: 3.25 kA
